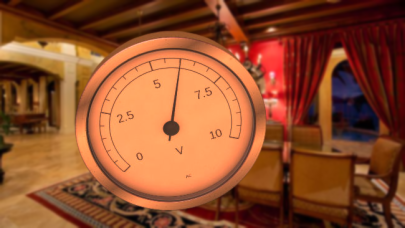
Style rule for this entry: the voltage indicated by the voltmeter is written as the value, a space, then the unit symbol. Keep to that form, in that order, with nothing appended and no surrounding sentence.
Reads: 6 V
